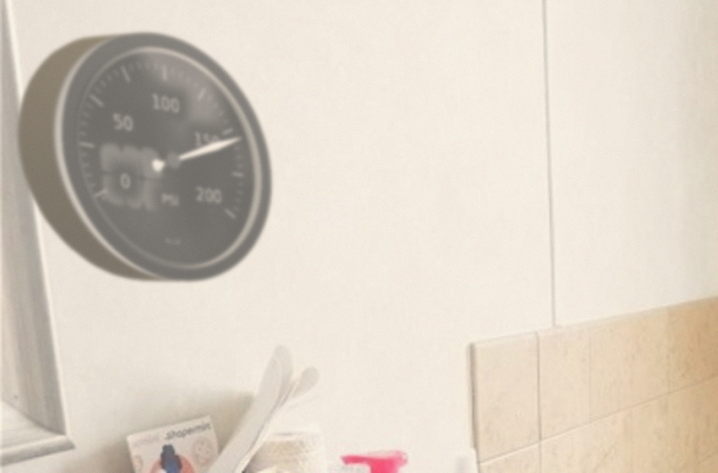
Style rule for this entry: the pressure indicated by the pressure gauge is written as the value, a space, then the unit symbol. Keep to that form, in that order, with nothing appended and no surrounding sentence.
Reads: 155 psi
